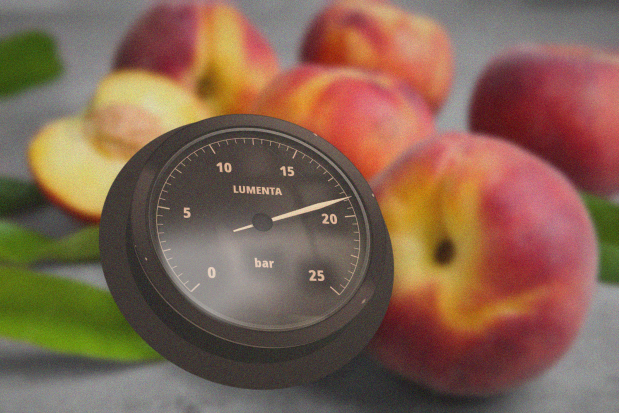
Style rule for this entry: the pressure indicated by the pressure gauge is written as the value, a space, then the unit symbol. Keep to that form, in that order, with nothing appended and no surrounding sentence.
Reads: 19 bar
